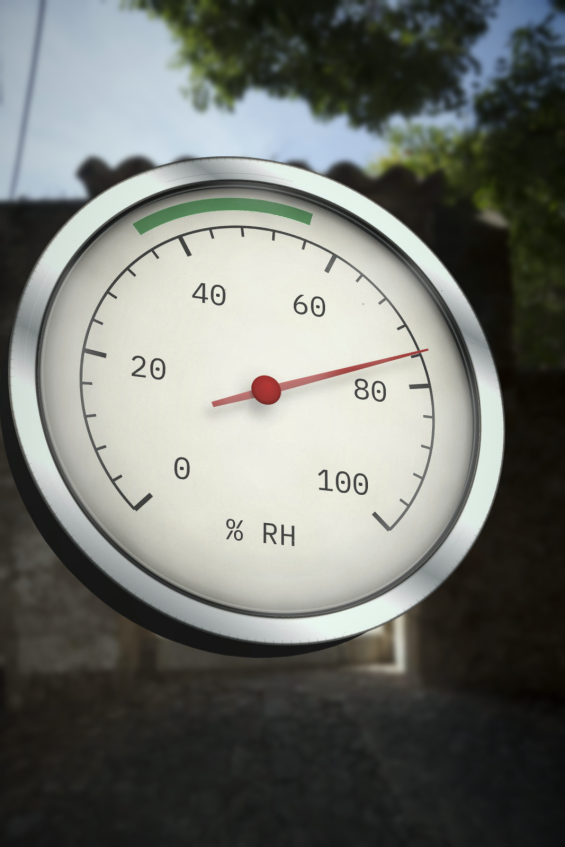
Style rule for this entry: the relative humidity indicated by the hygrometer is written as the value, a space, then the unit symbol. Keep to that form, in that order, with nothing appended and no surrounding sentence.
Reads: 76 %
